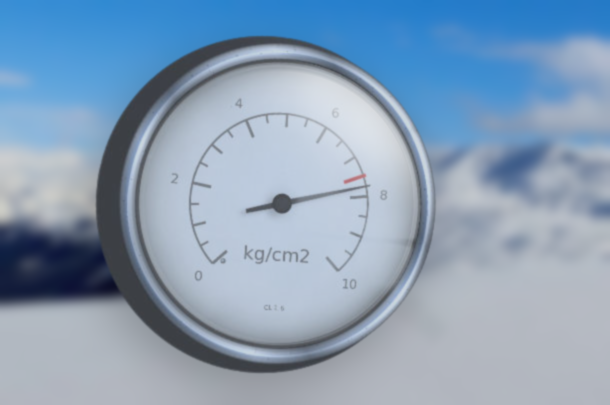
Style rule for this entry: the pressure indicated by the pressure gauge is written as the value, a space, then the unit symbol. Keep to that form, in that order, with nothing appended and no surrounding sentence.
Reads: 7.75 kg/cm²
